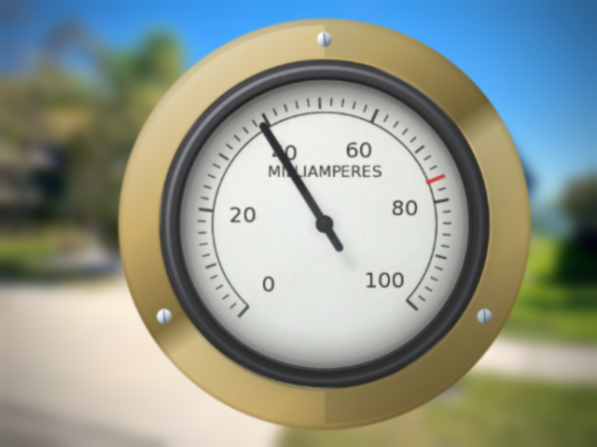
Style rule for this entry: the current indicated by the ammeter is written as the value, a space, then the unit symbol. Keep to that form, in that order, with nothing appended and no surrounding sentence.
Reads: 39 mA
